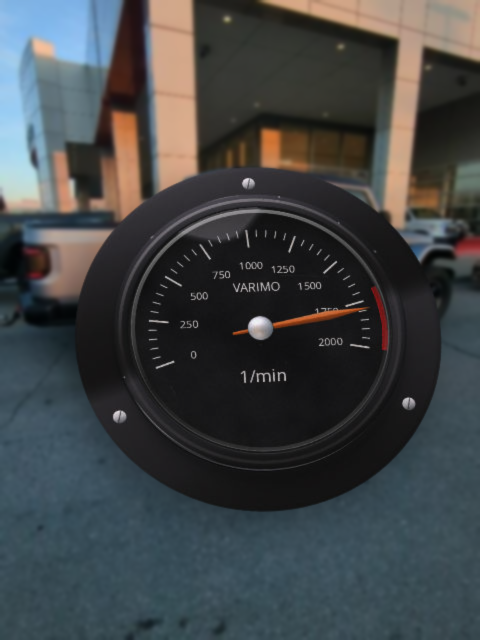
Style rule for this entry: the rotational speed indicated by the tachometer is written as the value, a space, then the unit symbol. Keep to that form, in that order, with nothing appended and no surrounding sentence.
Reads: 1800 rpm
